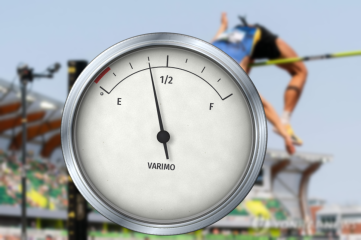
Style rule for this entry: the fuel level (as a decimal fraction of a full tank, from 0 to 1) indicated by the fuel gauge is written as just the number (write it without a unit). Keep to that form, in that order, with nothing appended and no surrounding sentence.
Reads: 0.375
